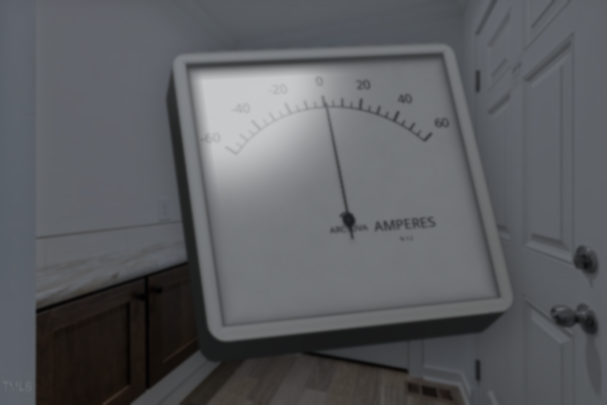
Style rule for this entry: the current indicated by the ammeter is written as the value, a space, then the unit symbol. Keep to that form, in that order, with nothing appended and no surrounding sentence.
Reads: 0 A
